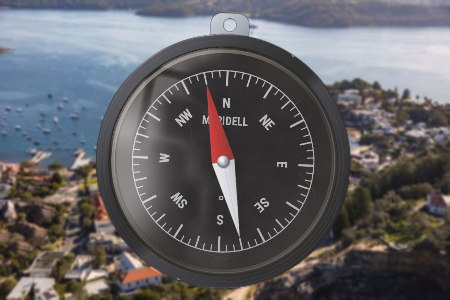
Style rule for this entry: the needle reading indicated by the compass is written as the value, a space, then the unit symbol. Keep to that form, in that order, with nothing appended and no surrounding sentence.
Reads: 345 °
